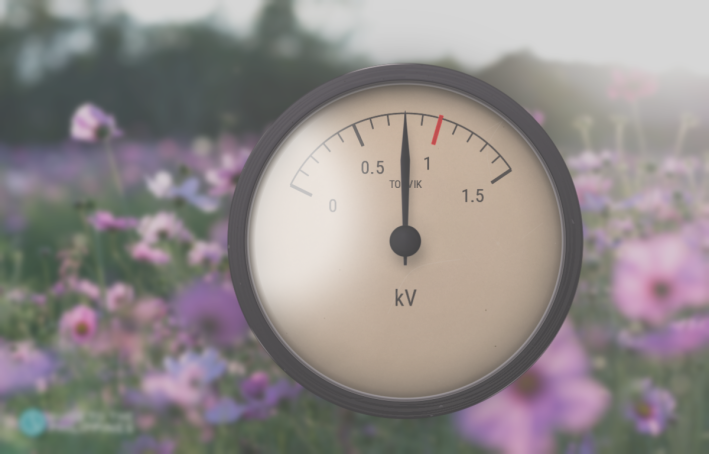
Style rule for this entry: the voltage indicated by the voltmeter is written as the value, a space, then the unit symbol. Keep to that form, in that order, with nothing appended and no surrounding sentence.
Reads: 0.8 kV
